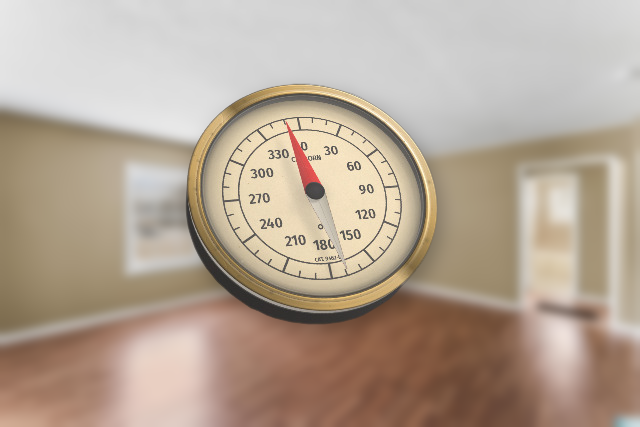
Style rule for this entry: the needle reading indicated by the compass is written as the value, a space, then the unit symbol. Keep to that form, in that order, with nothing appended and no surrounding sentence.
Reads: 350 °
